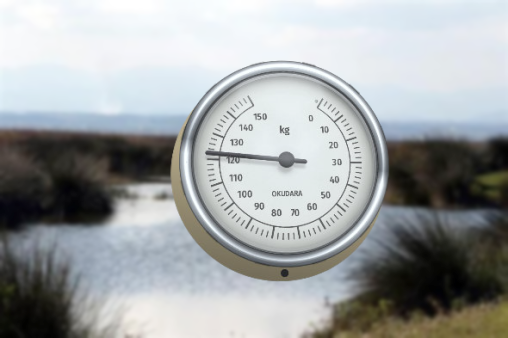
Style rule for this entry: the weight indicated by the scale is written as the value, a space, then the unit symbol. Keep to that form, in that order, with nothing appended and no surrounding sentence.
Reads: 122 kg
